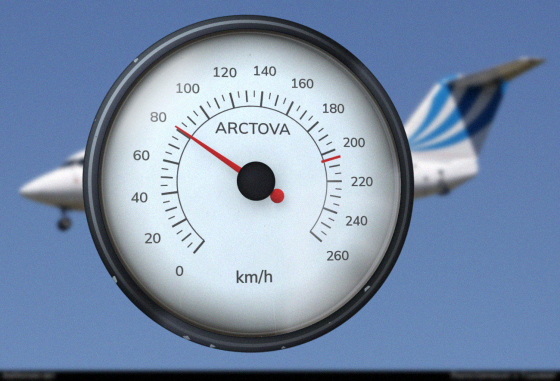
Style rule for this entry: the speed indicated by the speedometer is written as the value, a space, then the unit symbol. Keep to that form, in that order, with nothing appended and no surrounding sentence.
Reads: 80 km/h
